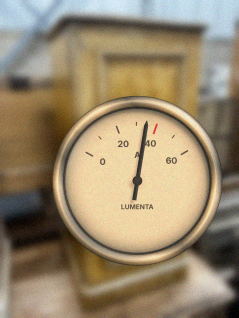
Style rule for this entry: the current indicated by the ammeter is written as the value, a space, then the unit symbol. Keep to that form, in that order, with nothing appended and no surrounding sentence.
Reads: 35 A
